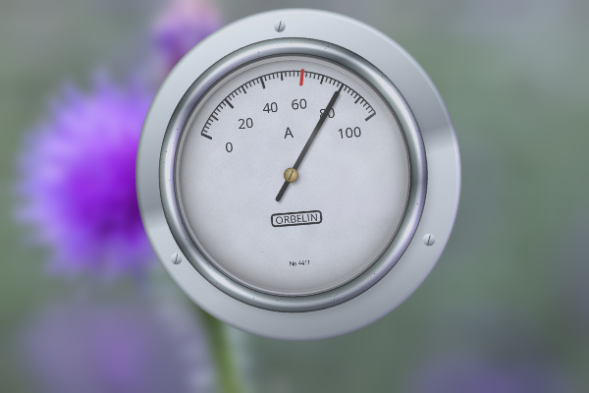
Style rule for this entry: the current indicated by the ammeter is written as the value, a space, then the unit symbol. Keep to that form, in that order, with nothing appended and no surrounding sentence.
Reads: 80 A
